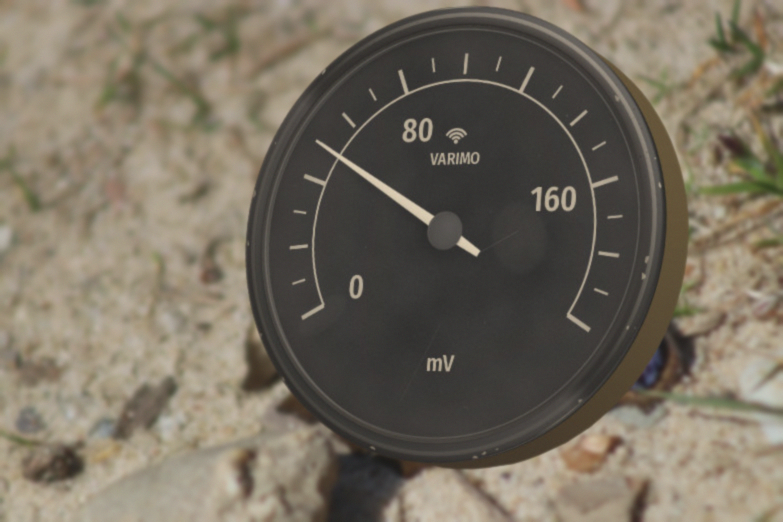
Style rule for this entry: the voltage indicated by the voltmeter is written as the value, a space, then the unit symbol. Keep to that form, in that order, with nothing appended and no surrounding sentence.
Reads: 50 mV
